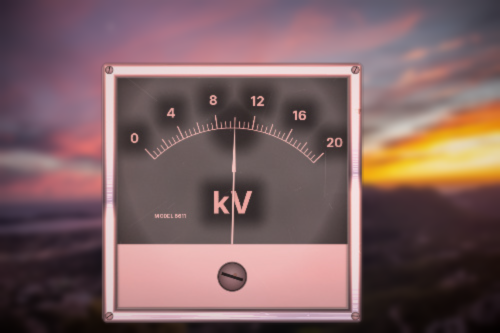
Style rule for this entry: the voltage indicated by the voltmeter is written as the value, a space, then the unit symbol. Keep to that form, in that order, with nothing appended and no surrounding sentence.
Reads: 10 kV
